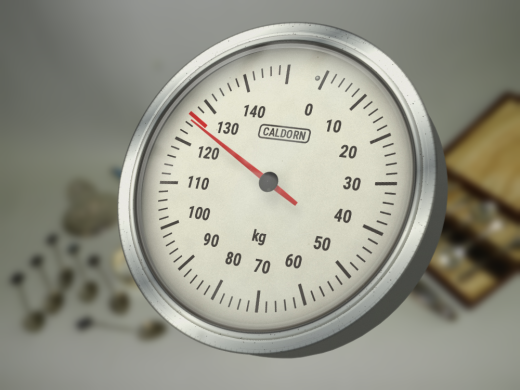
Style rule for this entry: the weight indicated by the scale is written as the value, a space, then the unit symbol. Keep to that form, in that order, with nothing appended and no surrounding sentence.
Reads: 125 kg
